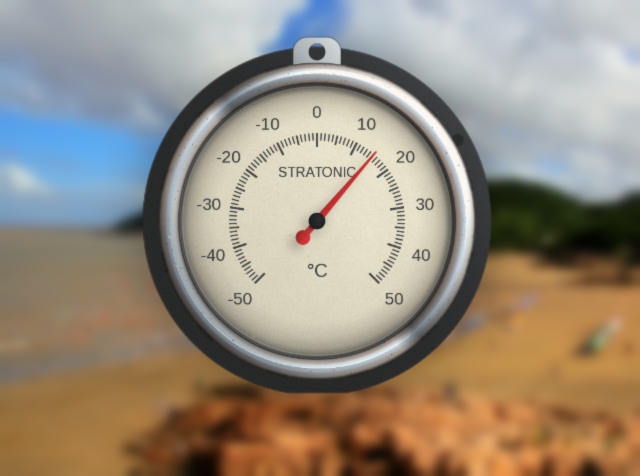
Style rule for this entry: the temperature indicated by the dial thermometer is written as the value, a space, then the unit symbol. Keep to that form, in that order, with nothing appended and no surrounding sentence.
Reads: 15 °C
